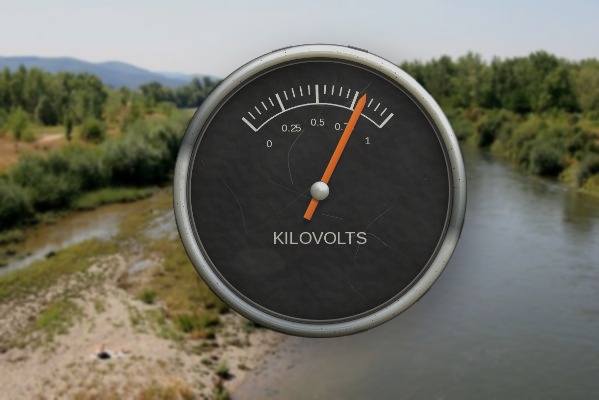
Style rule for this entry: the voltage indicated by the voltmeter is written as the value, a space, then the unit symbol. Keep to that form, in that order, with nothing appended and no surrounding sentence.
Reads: 0.8 kV
